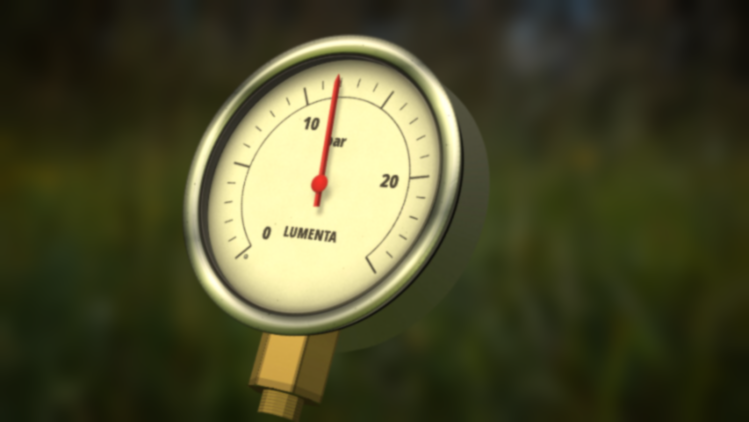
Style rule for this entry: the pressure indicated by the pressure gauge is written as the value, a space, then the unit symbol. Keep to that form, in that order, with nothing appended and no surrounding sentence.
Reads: 12 bar
